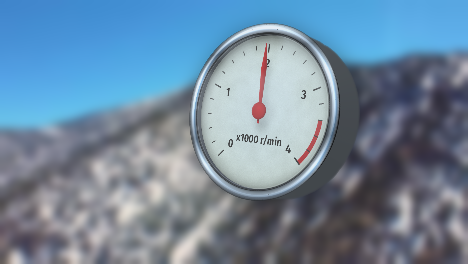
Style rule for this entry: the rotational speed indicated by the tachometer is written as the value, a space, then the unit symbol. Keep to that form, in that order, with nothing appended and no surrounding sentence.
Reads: 2000 rpm
